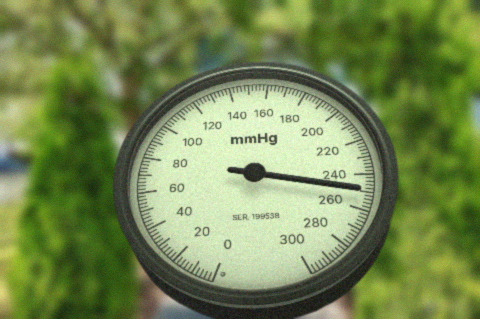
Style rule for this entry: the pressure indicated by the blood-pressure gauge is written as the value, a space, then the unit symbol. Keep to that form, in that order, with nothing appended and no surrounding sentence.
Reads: 250 mmHg
